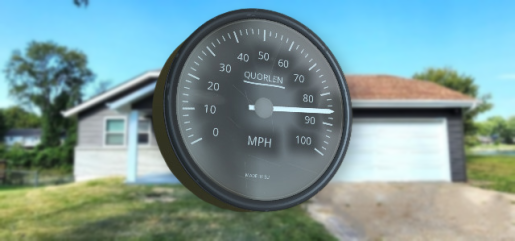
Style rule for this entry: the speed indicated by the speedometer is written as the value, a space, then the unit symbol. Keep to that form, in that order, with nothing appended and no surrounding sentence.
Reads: 86 mph
